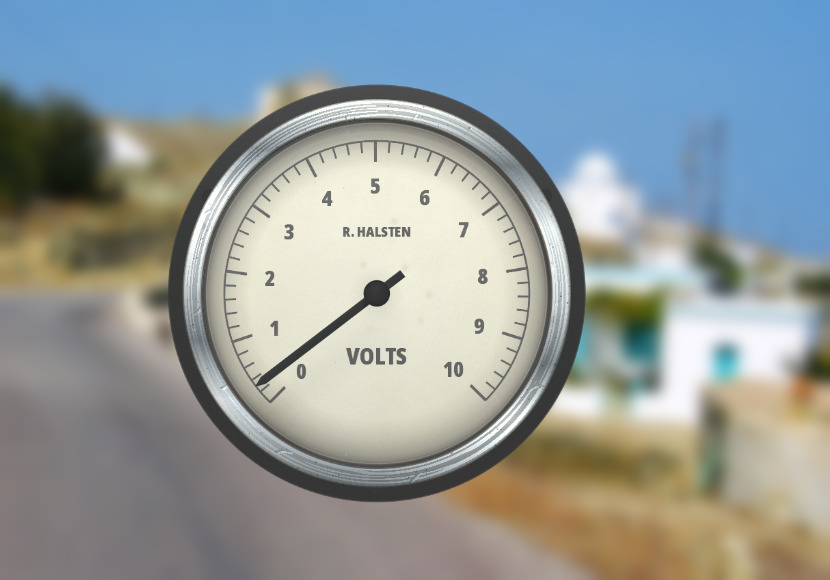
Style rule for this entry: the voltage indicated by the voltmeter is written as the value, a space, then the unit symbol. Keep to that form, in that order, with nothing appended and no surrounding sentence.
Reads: 0.3 V
